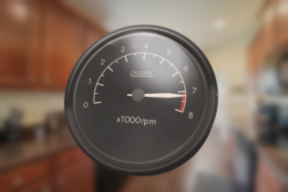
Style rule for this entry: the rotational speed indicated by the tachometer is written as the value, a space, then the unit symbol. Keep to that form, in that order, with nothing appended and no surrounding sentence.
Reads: 7250 rpm
